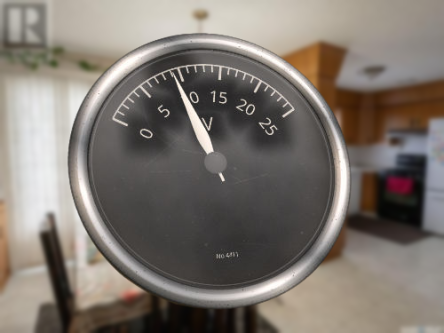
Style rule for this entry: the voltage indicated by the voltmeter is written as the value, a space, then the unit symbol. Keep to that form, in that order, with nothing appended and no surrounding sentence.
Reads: 9 V
